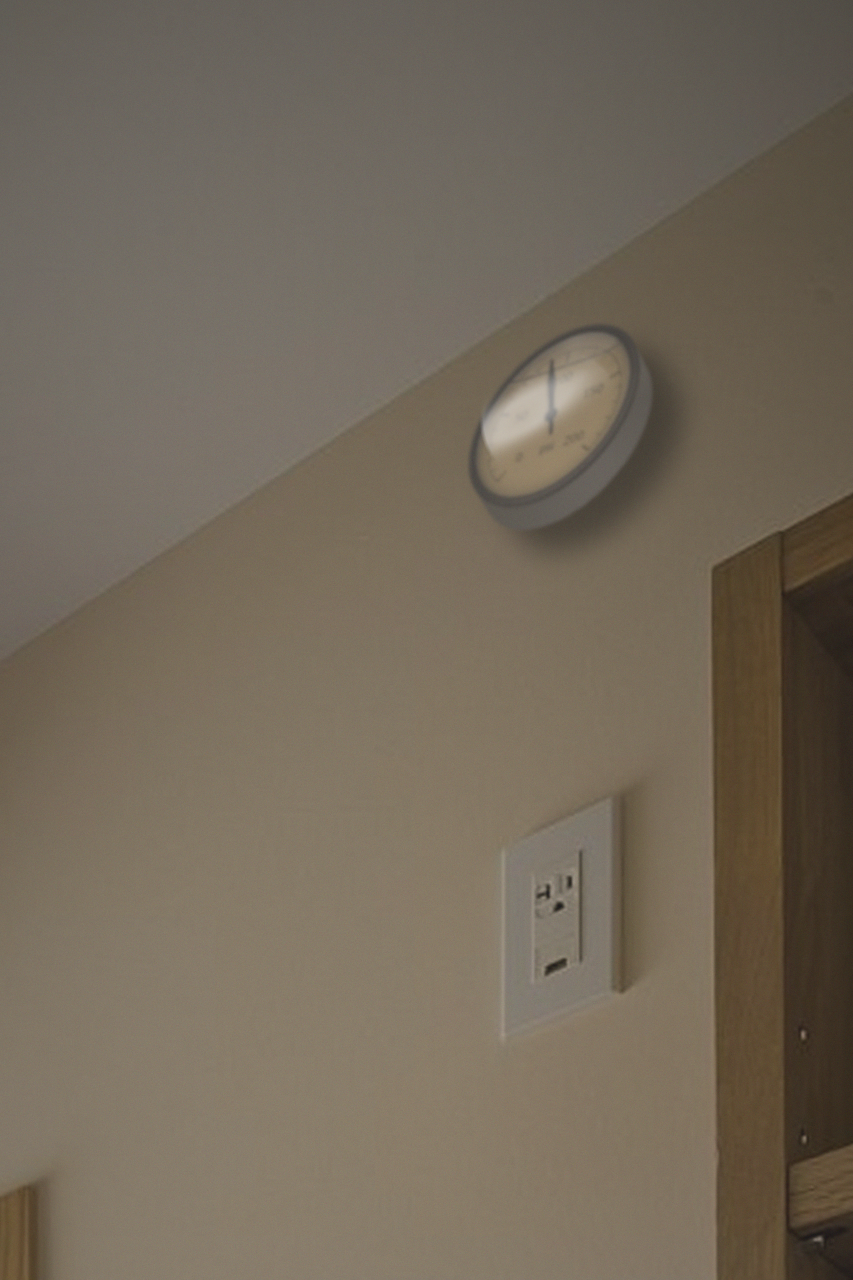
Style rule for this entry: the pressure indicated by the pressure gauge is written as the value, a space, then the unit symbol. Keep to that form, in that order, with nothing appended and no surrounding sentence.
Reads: 90 psi
